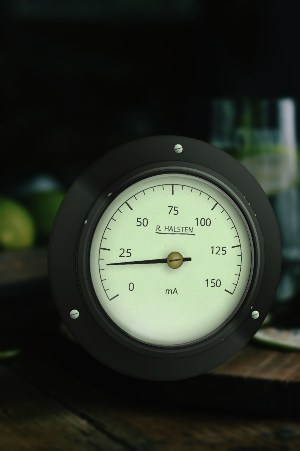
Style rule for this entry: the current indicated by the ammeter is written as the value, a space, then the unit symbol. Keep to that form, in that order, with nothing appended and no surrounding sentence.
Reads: 17.5 mA
